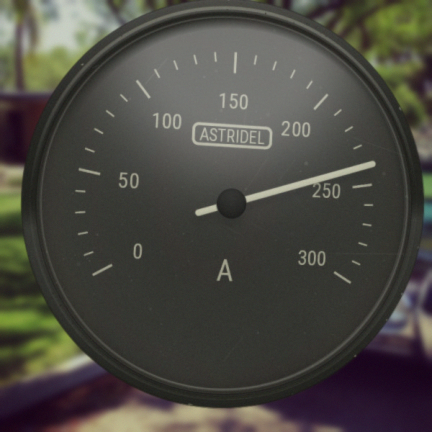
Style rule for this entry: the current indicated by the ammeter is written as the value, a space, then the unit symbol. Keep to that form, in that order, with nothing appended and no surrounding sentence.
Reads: 240 A
